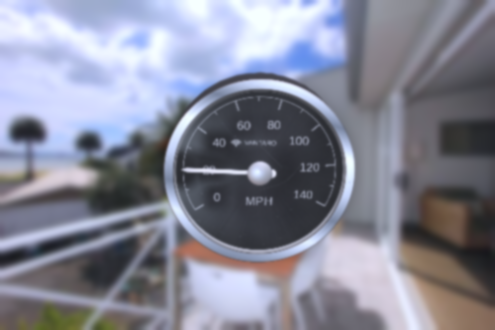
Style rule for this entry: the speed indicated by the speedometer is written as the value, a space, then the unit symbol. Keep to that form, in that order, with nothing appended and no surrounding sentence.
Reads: 20 mph
